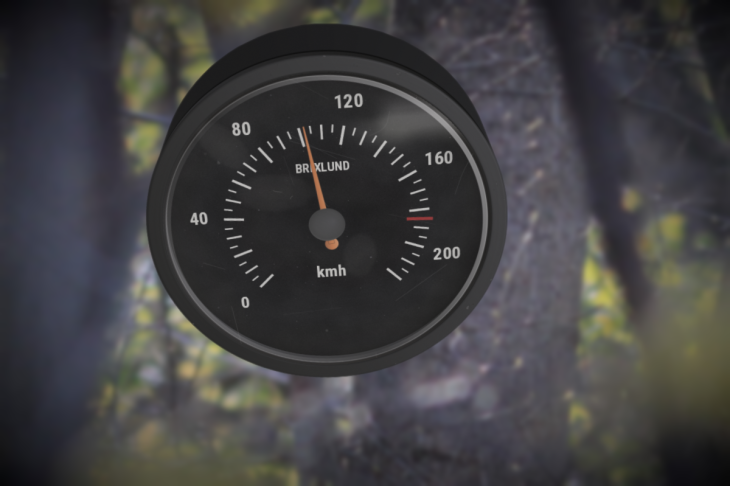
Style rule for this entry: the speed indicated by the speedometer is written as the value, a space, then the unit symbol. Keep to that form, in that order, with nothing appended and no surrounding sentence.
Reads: 102.5 km/h
